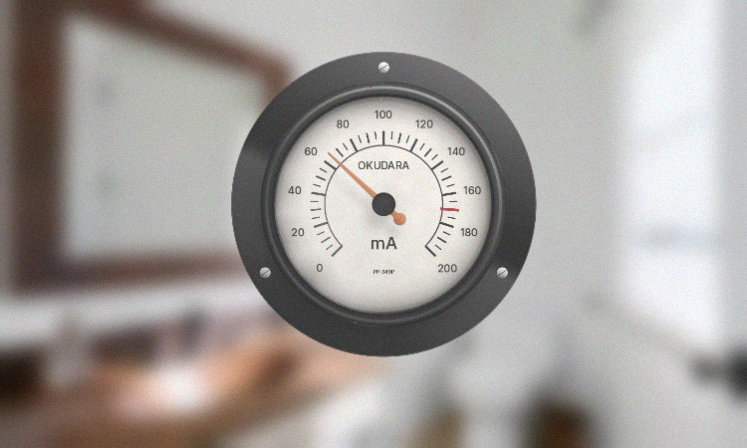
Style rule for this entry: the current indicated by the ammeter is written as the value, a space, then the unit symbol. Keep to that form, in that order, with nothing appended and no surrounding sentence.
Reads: 65 mA
